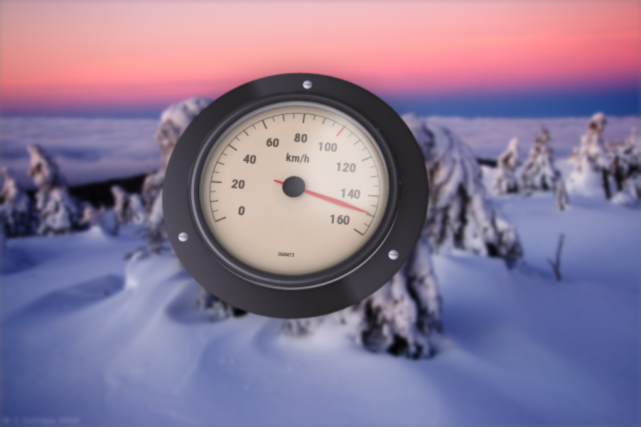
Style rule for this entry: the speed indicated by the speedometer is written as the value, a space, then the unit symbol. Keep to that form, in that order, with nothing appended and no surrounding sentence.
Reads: 150 km/h
